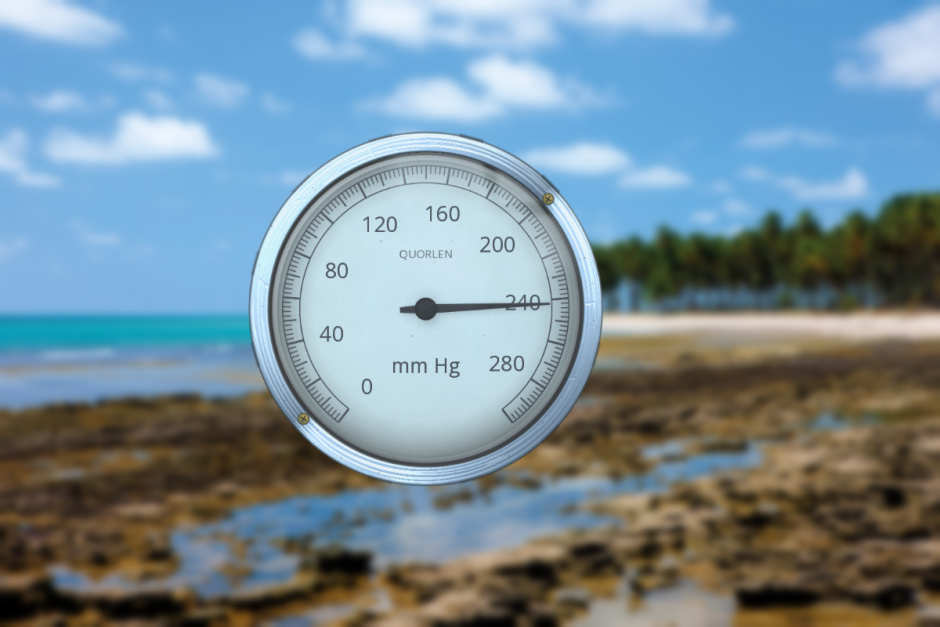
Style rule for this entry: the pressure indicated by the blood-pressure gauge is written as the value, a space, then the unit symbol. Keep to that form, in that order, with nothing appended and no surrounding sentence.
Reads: 242 mmHg
